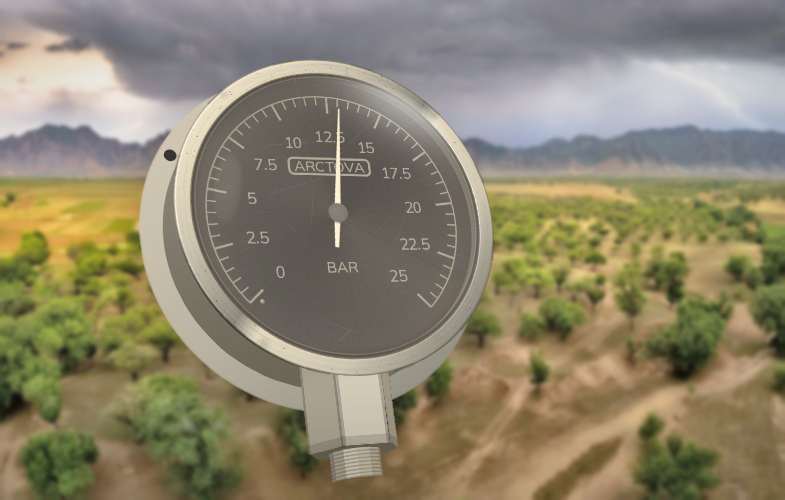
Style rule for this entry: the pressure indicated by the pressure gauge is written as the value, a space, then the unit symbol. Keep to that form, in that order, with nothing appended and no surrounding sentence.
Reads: 13 bar
